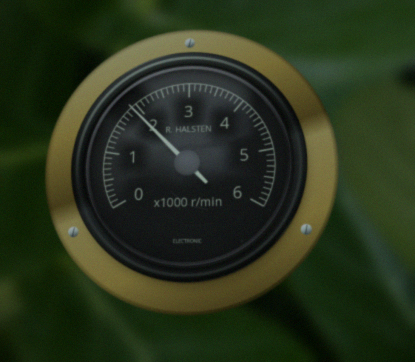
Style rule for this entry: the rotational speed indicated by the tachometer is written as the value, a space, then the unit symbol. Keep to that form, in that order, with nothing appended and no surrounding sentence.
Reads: 1900 rpm
